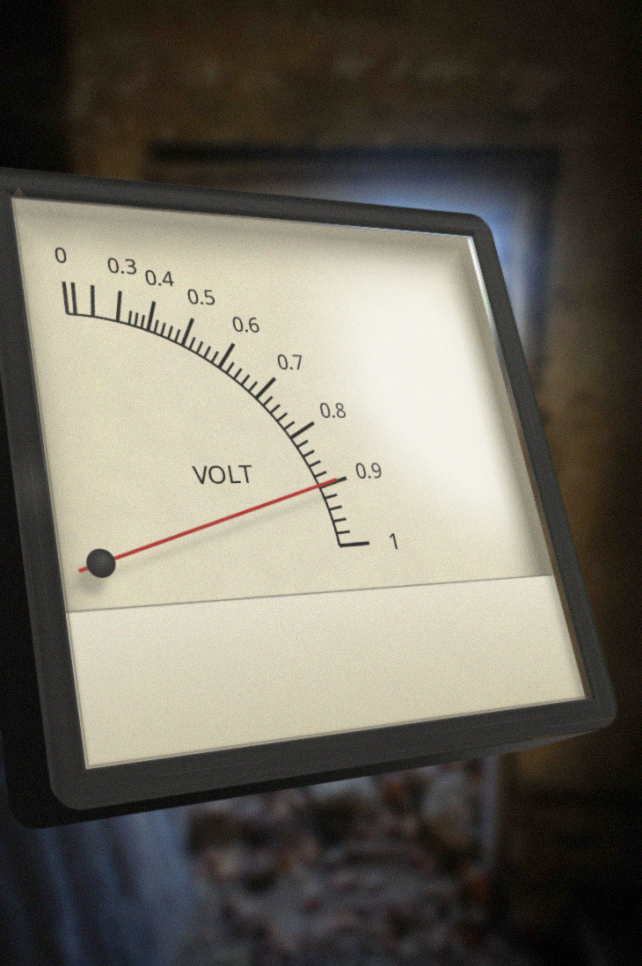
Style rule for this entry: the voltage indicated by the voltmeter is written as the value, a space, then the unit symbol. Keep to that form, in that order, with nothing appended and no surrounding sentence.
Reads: 0.9 V
